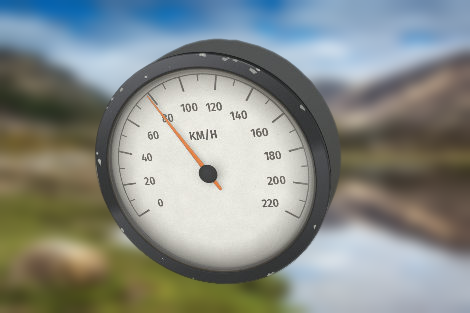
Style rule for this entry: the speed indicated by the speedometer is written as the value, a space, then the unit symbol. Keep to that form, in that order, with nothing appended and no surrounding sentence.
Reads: 80 km/h
